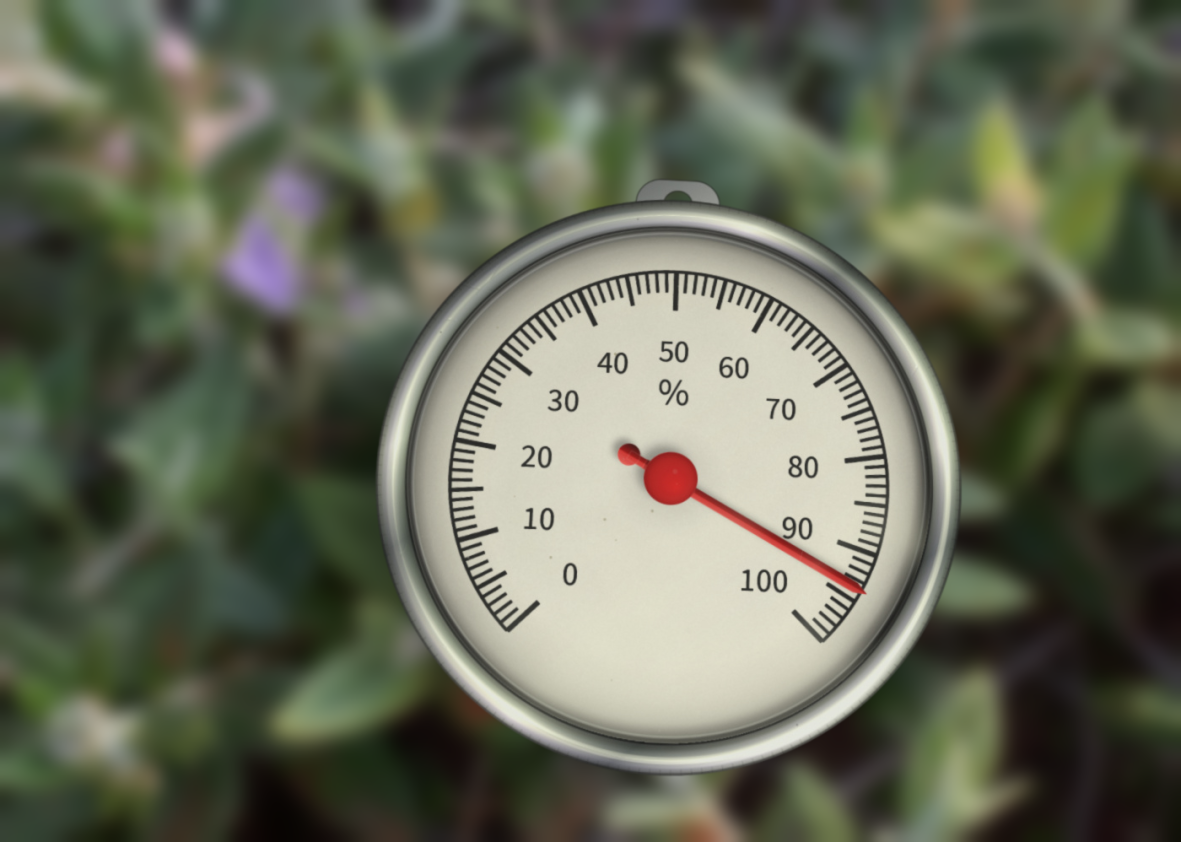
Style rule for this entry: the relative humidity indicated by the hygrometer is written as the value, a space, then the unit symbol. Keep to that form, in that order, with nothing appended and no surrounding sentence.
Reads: 94 %
